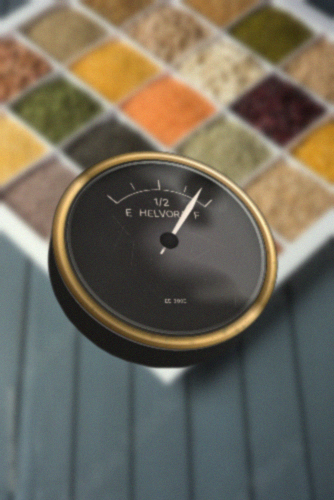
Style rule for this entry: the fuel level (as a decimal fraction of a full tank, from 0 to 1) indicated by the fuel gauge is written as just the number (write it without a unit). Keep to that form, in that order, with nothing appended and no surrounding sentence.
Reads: 0.875
